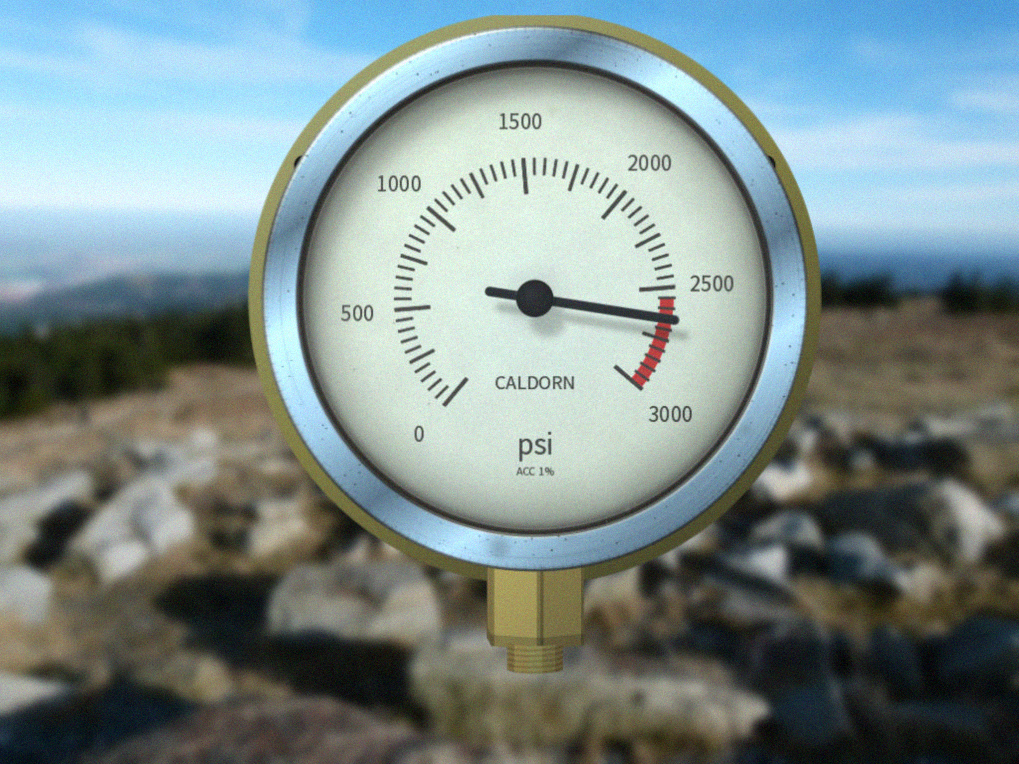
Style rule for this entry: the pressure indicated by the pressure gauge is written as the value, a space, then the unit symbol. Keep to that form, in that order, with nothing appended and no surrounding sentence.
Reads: 2650 psi
